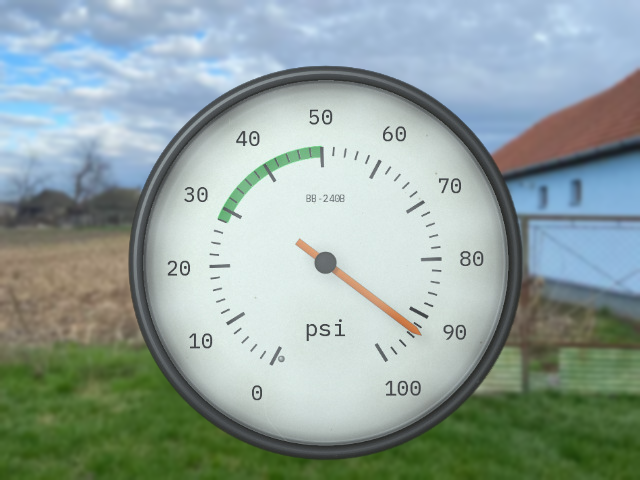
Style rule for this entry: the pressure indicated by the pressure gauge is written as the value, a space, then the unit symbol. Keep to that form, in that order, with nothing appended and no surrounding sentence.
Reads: 93 psi
